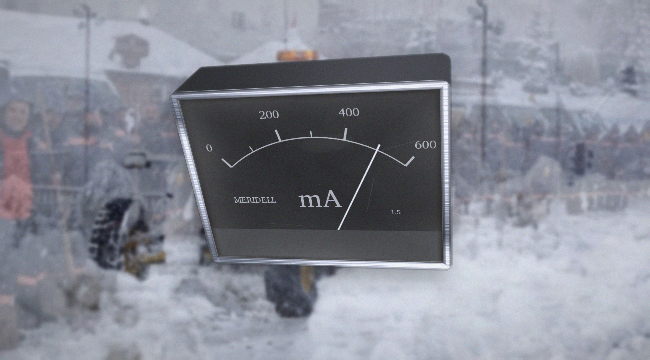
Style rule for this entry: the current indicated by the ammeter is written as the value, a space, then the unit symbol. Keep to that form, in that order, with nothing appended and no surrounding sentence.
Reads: 500 mA
